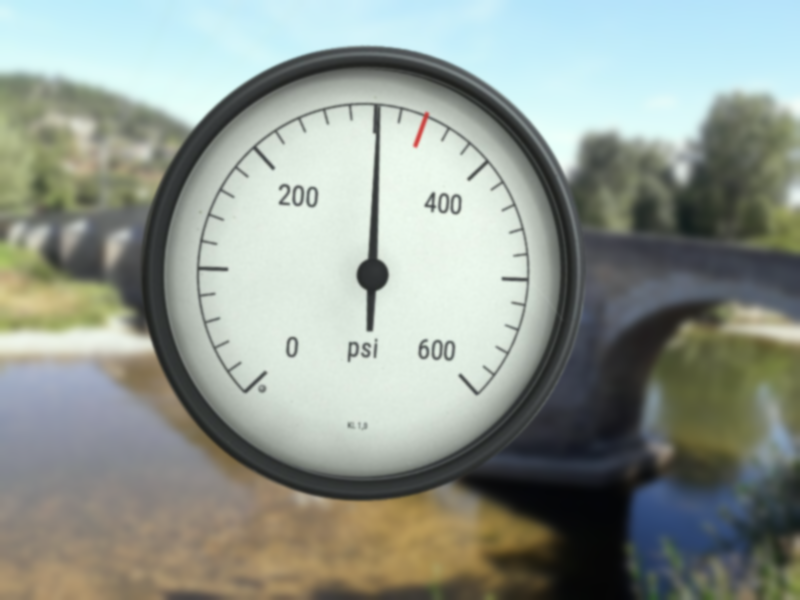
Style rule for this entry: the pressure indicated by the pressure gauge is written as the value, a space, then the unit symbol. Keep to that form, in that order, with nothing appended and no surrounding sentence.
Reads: 300 psi
